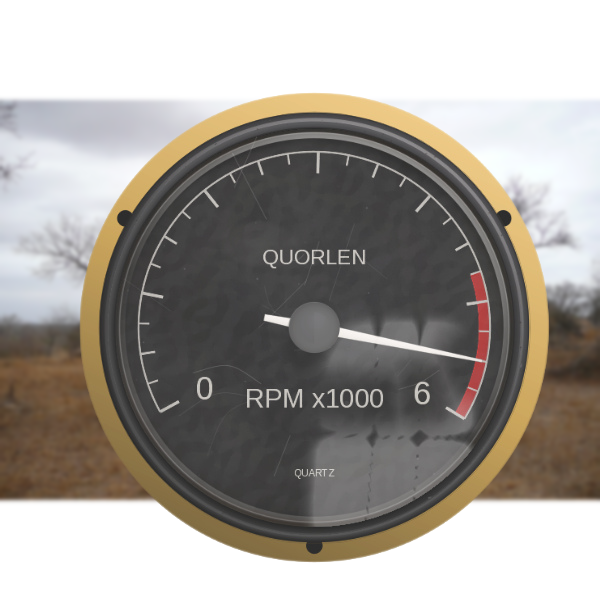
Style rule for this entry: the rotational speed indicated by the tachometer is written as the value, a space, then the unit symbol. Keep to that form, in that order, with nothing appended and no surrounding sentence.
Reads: 5500 rpm
